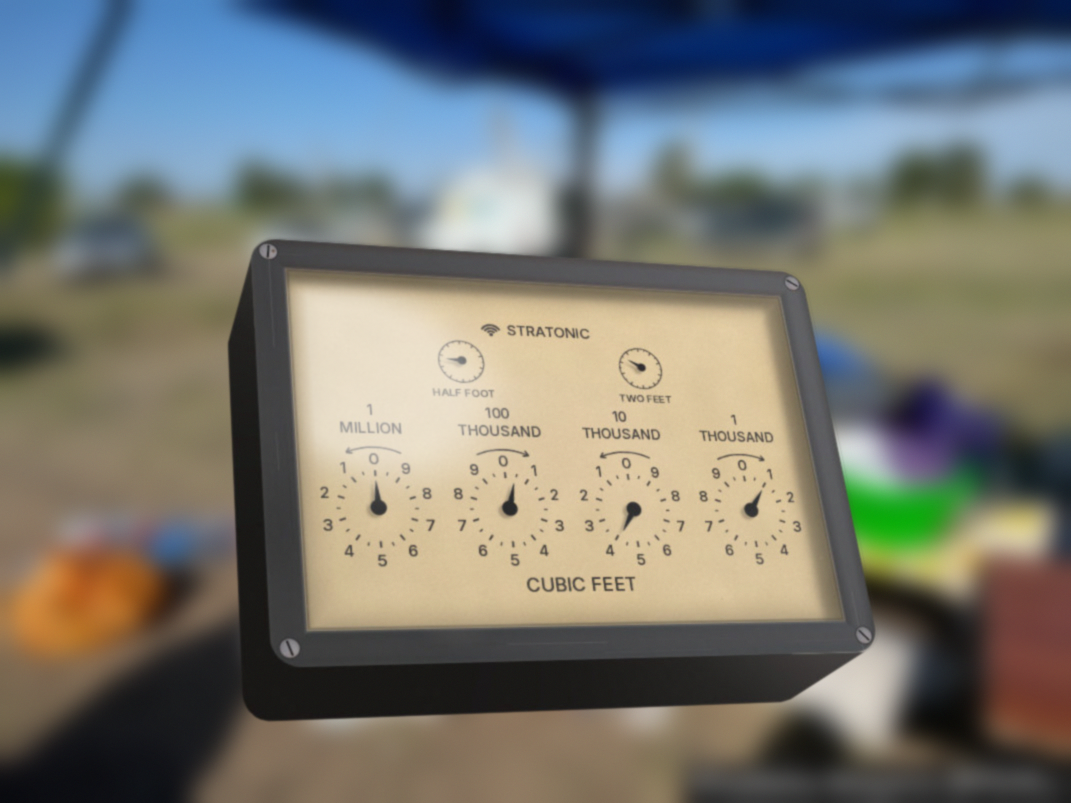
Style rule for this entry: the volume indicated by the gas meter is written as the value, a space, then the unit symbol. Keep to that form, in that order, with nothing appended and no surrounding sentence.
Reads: 4100 ft³
